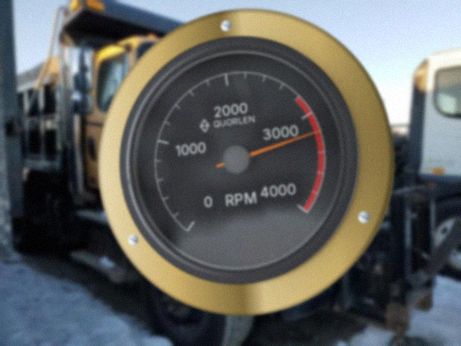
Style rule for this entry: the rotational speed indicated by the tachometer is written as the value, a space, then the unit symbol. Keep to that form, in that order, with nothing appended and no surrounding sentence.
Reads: 3200 rpm
